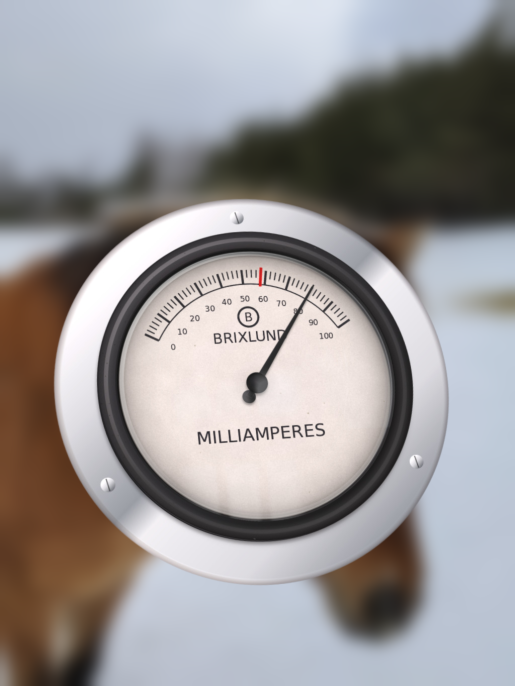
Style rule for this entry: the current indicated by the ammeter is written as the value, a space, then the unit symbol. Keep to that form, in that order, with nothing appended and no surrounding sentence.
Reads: 80 mA
